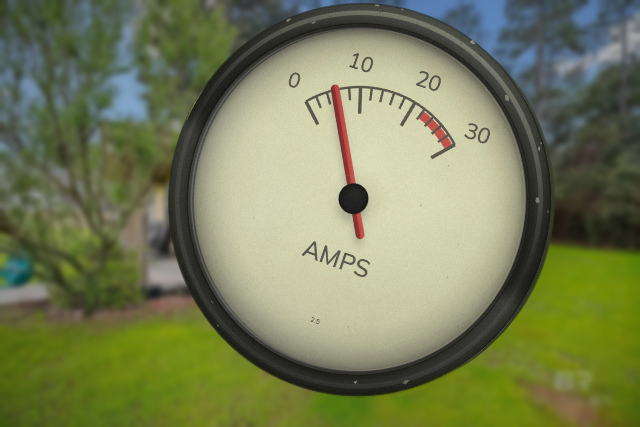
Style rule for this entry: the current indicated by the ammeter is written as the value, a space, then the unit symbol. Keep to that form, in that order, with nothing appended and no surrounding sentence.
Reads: 6 A
